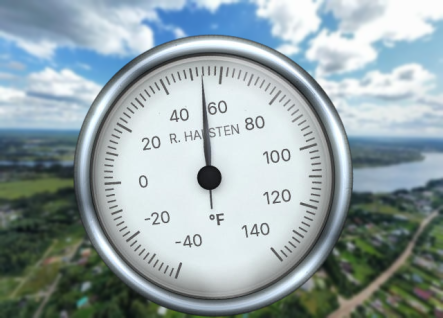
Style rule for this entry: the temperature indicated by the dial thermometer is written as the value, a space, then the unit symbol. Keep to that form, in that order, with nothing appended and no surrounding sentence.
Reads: 54 °F
